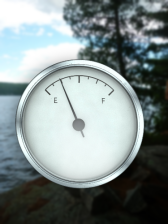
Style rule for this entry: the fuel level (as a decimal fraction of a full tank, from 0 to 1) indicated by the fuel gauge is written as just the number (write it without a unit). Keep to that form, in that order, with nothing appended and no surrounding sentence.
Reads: 0.25
